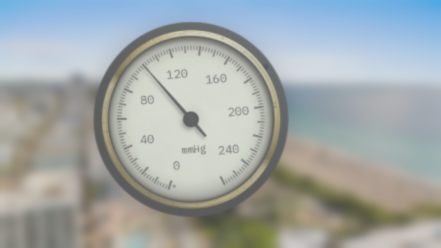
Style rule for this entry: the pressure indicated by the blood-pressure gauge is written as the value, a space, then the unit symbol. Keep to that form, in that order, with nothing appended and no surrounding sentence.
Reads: 100 mmHg
